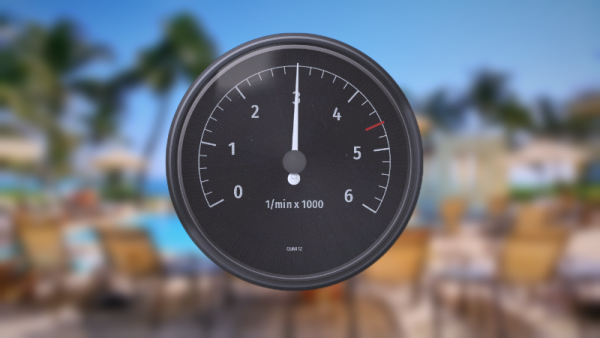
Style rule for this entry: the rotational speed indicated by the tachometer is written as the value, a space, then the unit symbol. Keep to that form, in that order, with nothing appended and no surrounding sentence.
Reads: 3000 rpm
